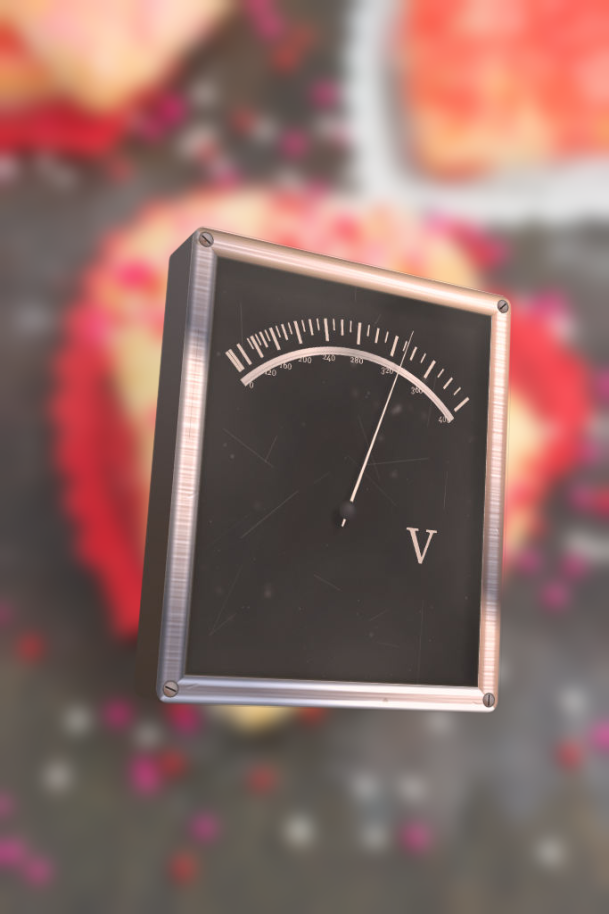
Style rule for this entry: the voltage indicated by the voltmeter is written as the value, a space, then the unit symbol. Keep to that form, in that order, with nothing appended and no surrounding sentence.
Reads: 330 V
